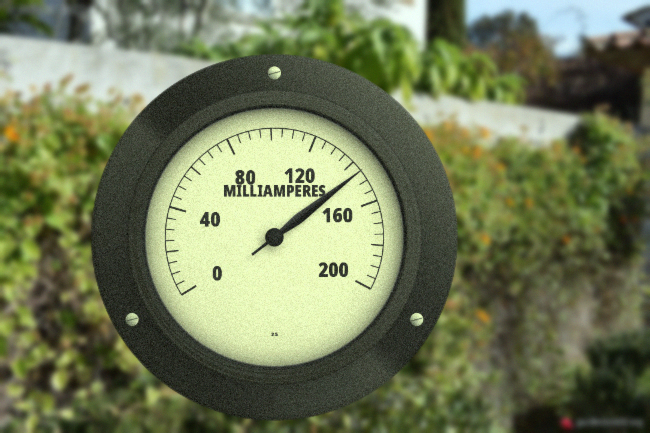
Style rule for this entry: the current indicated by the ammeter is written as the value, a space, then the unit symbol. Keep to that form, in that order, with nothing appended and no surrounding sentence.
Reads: 145 mA
